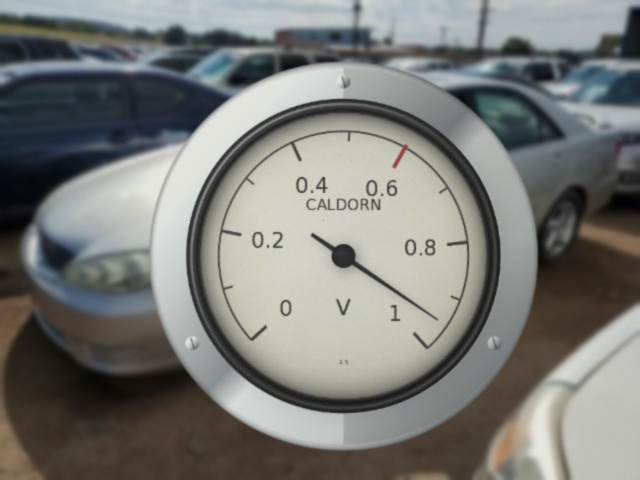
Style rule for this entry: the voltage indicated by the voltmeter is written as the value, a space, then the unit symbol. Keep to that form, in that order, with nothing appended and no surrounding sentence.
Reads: 0.95 V
